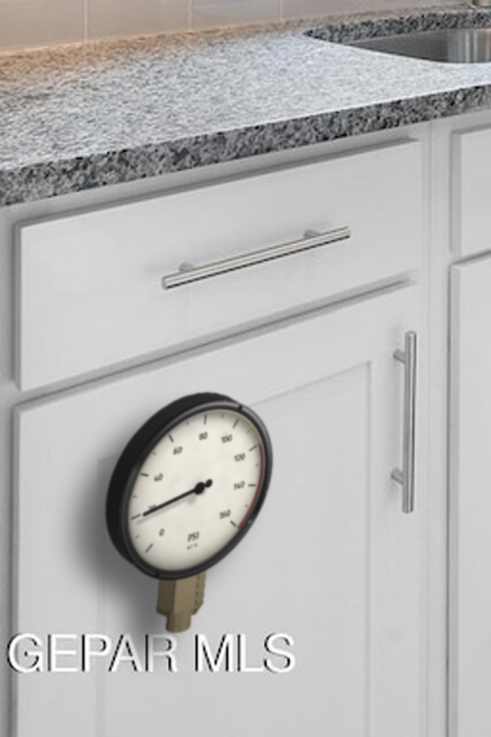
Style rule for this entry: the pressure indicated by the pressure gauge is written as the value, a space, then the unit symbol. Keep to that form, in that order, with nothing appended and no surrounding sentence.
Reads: 20 psi
